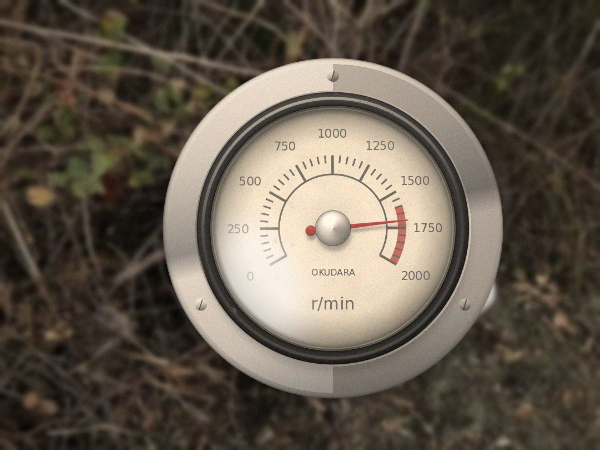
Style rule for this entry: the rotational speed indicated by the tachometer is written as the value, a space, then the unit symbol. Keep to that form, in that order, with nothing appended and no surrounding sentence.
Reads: 1700 rpm
